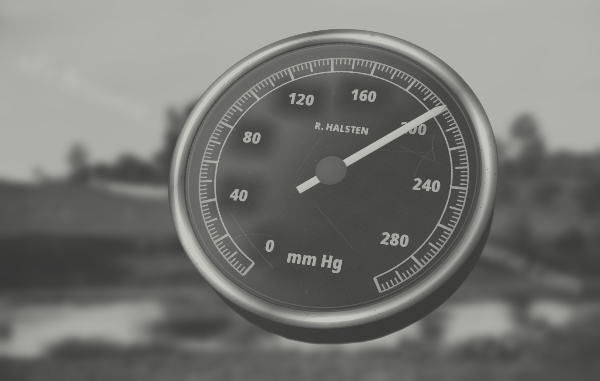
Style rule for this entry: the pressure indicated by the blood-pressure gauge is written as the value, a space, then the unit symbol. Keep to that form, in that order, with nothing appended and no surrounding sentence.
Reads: 200 mmHg
